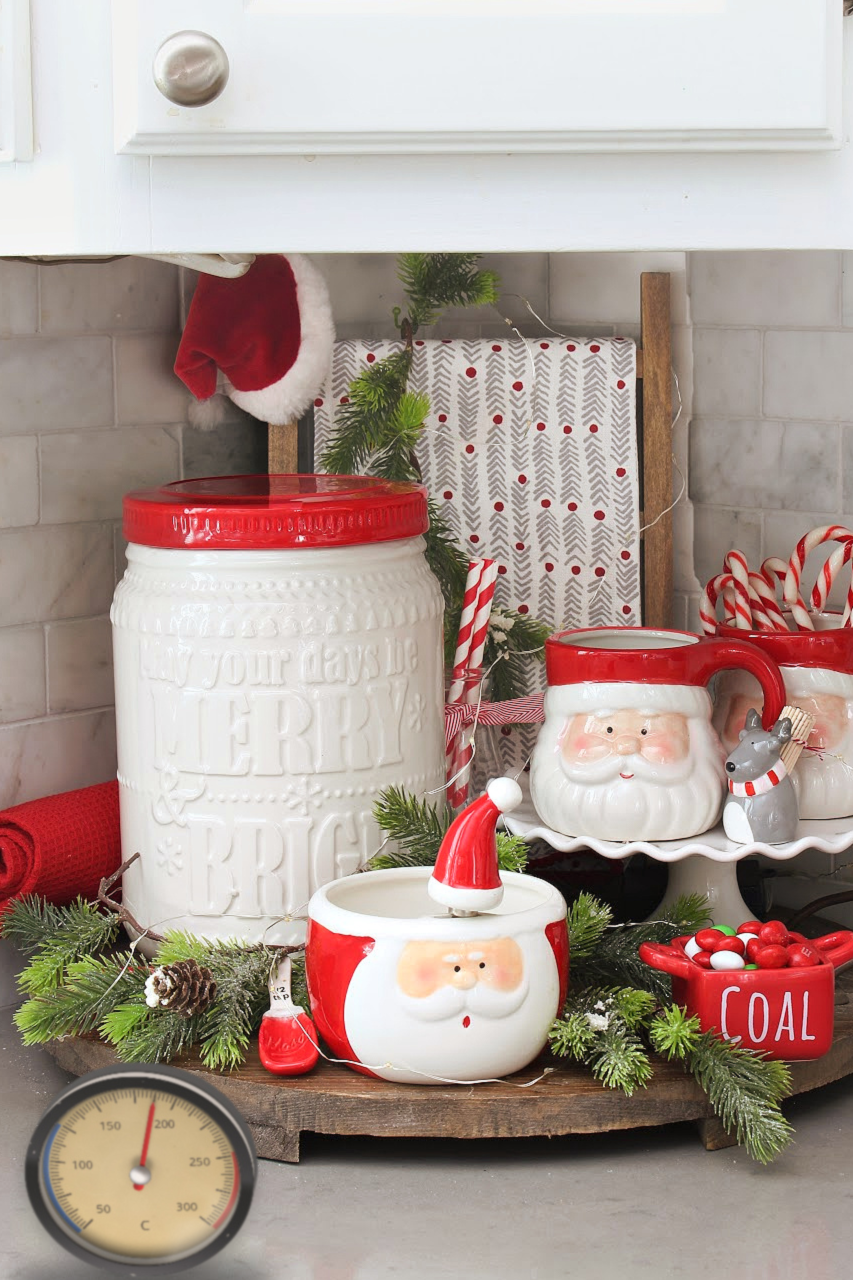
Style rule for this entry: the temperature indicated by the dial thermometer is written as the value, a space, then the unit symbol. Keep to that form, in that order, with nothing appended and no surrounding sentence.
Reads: 187.5 °C
